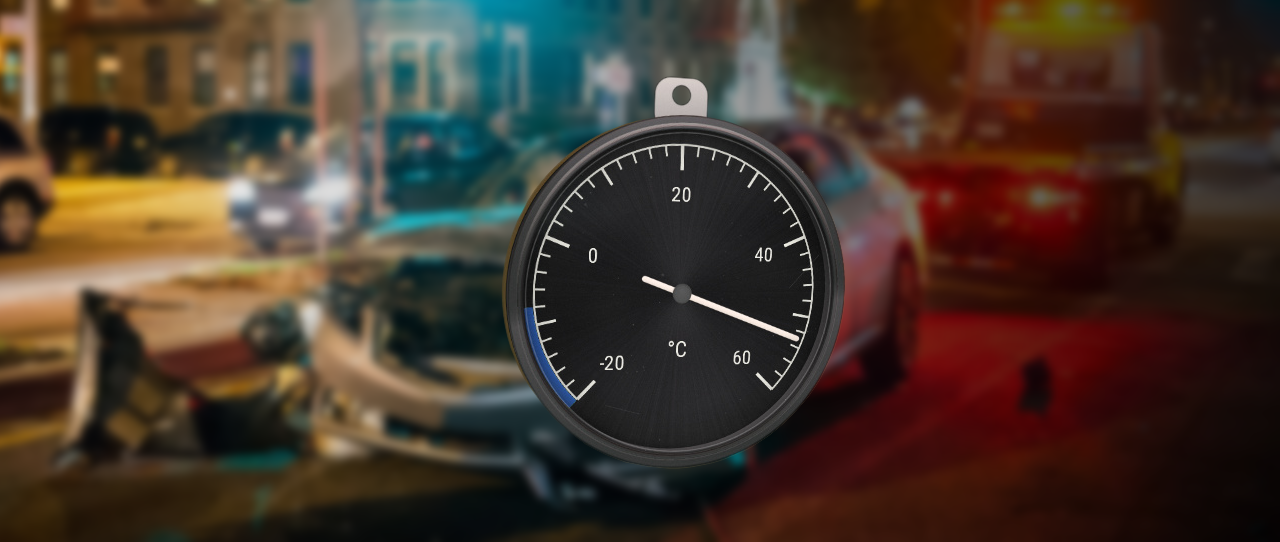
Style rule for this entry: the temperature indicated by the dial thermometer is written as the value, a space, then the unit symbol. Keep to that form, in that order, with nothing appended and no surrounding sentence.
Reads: 53 °C
